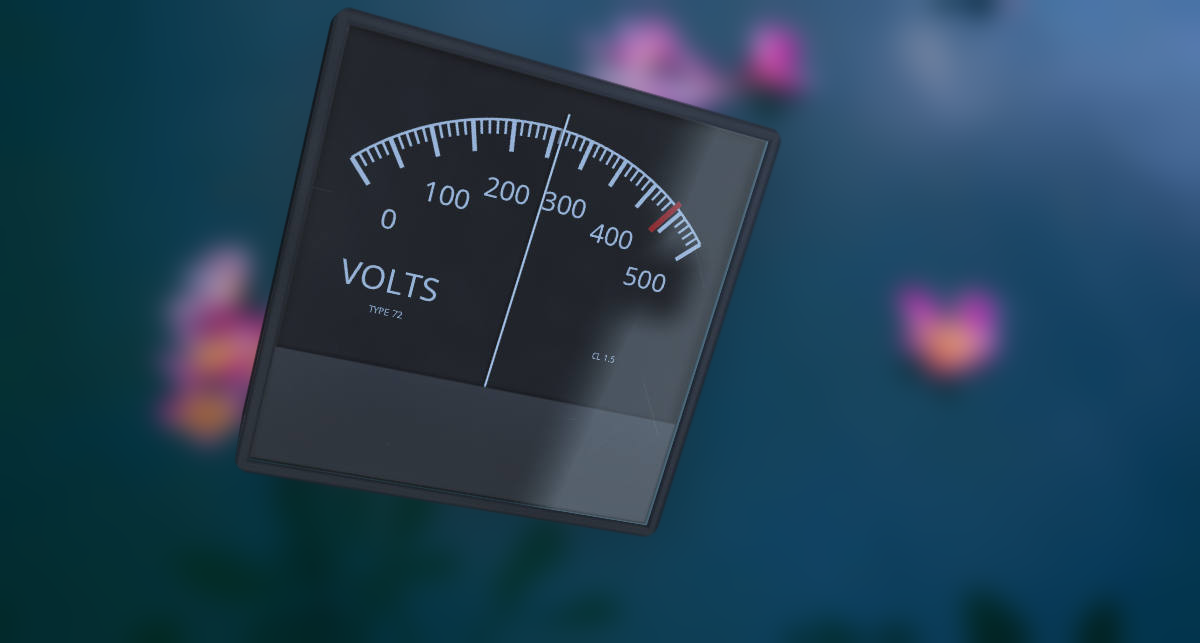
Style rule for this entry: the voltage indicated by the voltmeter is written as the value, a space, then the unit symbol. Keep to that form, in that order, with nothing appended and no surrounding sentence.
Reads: 260 V
